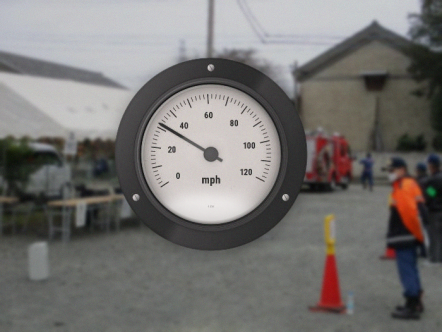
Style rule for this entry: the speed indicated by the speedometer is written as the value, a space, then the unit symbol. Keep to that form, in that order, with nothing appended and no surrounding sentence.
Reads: 32 mph
